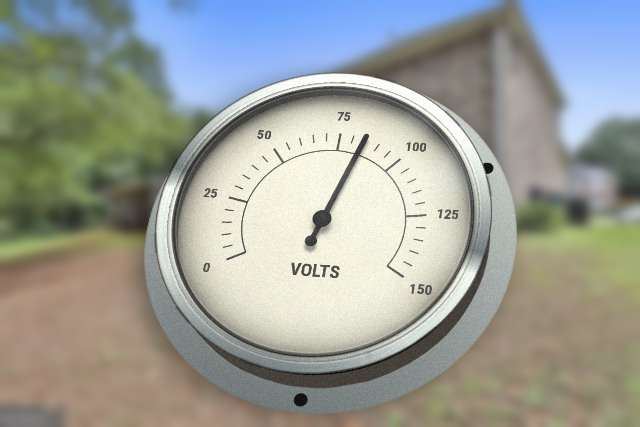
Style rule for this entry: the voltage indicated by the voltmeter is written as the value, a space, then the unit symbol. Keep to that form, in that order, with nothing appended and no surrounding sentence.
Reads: 85 V
